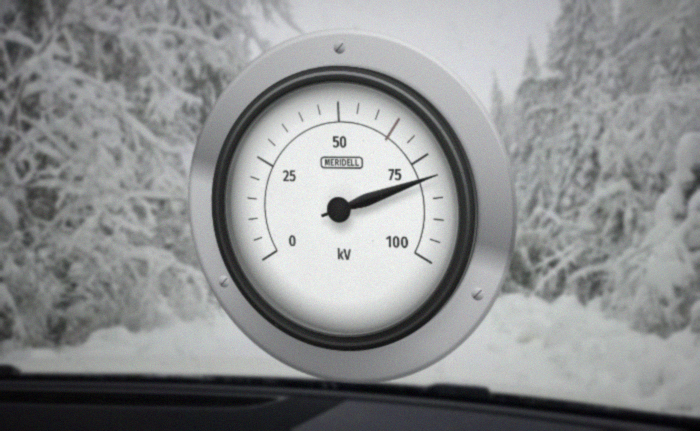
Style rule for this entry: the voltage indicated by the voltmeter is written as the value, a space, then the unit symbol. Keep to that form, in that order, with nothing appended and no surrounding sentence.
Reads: 80 kV
